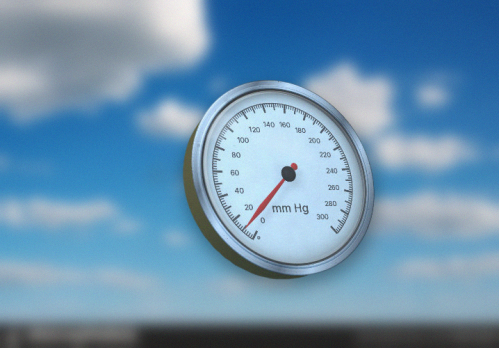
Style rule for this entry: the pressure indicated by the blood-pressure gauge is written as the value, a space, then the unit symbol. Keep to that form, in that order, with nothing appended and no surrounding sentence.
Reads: 10 mmHg
